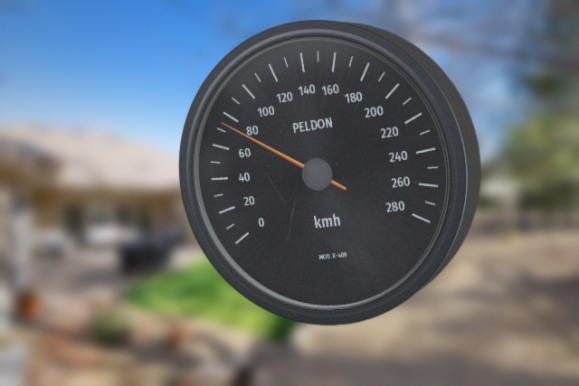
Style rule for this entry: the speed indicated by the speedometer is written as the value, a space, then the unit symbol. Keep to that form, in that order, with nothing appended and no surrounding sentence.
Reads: 75 km/h
